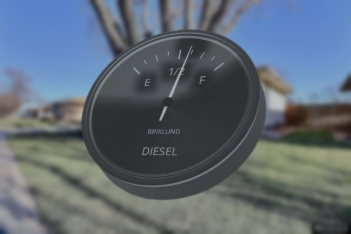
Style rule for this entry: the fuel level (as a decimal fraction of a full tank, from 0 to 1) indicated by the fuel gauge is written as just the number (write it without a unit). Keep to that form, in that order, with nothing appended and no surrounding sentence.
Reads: 0.625
